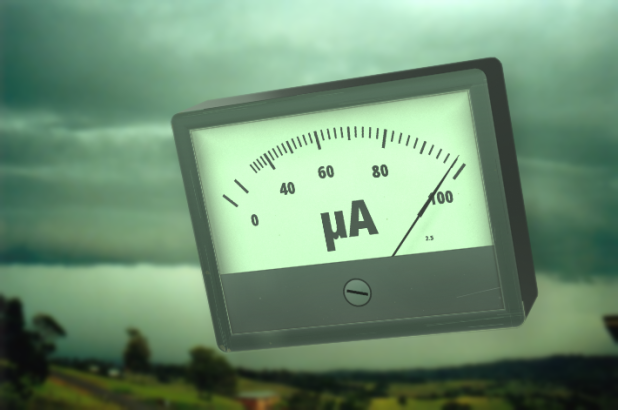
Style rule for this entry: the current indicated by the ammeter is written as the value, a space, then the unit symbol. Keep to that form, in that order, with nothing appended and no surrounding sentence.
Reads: 98 µA
